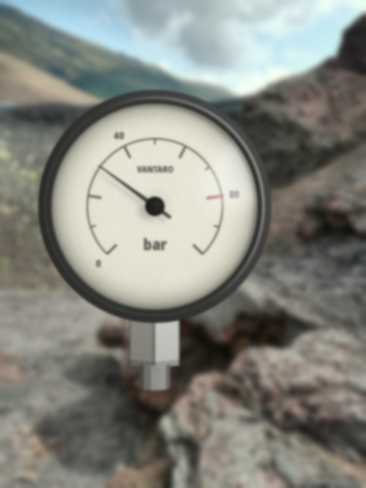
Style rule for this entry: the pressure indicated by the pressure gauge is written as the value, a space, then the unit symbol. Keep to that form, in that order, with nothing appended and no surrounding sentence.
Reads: 30 bar
